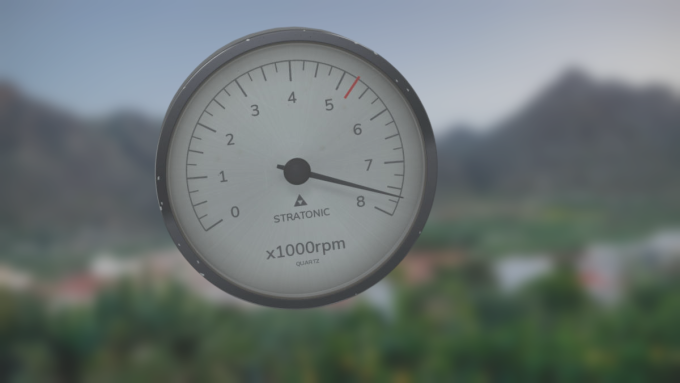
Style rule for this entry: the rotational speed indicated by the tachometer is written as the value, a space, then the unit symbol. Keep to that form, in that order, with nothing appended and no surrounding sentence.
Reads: 7625 rpm
